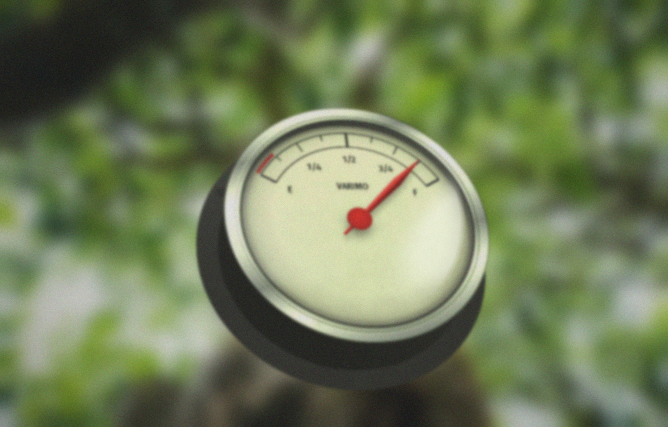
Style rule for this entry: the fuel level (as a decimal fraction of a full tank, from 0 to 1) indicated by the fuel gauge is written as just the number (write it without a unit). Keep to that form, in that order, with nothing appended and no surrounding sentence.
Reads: 0.875
